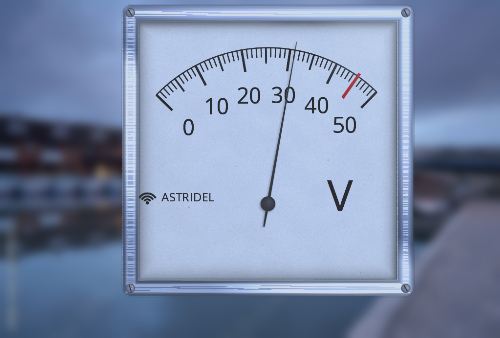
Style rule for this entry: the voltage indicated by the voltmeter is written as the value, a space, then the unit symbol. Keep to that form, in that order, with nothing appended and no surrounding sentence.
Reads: 31 V
